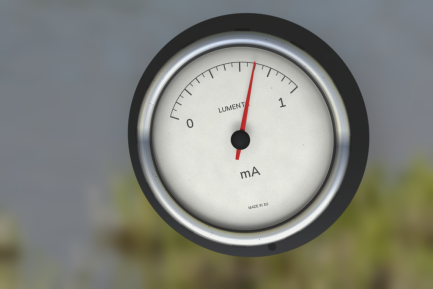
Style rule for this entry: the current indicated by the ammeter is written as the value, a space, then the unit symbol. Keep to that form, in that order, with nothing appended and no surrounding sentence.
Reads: 0.7 mA
